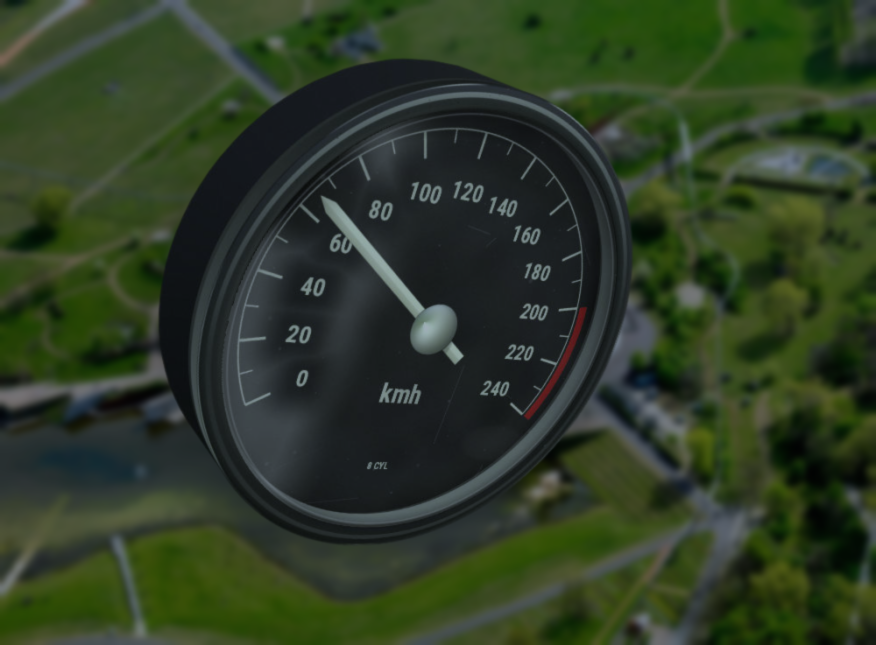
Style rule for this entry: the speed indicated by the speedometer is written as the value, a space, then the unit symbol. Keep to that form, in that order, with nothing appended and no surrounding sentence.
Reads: 65 km/h
